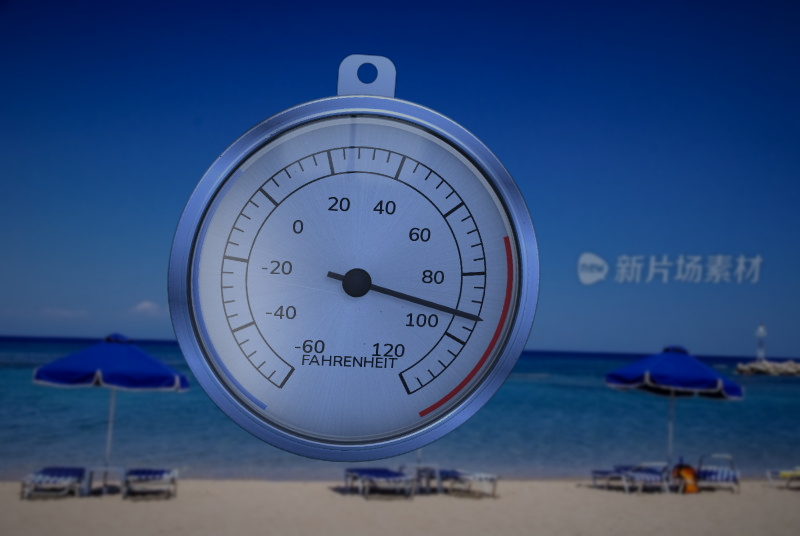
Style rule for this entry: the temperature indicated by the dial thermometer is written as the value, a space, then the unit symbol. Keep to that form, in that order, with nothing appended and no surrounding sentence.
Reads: 92 °F
